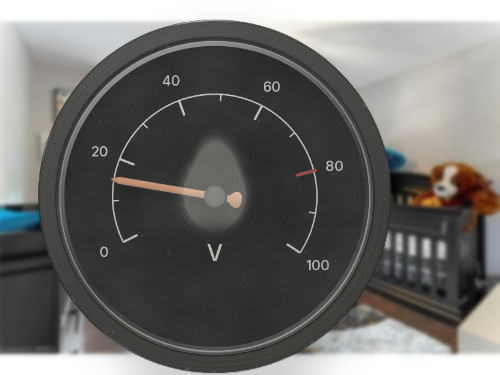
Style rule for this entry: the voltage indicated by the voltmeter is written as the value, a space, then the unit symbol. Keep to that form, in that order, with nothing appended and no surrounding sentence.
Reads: 15 V
